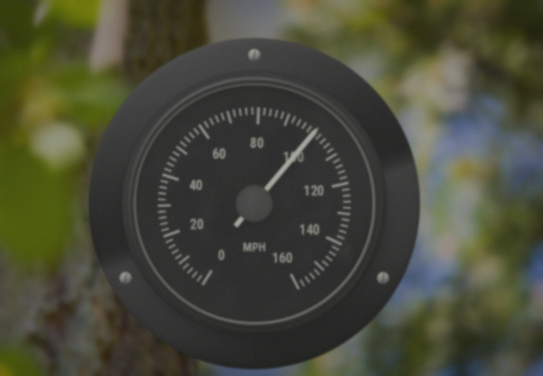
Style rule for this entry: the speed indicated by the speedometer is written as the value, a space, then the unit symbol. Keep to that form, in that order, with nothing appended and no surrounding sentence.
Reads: 100 mph
